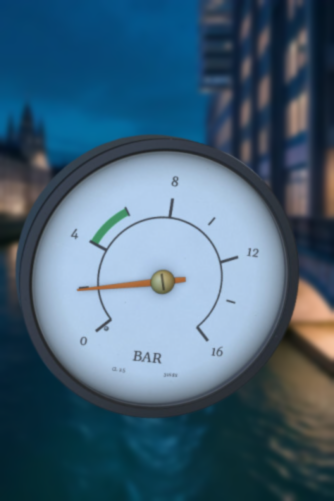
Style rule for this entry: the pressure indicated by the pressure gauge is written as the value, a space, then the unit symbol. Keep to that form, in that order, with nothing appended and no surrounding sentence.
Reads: 2 bar
